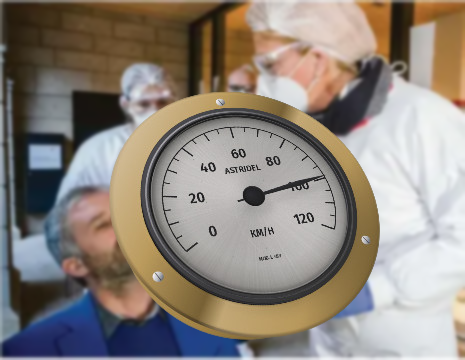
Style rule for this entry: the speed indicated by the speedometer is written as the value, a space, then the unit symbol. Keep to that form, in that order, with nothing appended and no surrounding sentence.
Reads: 100 km/h
